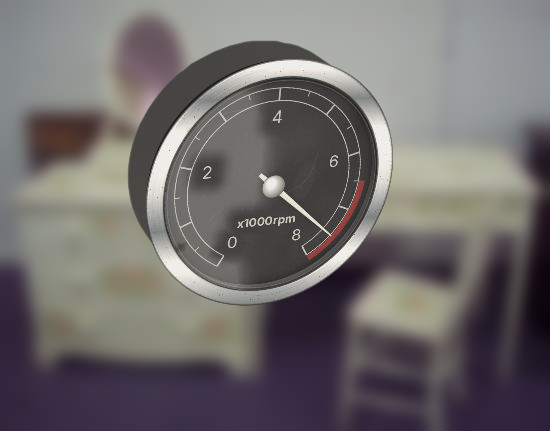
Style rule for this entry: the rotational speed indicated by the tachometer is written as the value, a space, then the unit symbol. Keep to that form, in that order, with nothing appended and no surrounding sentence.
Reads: 7500 rpm
